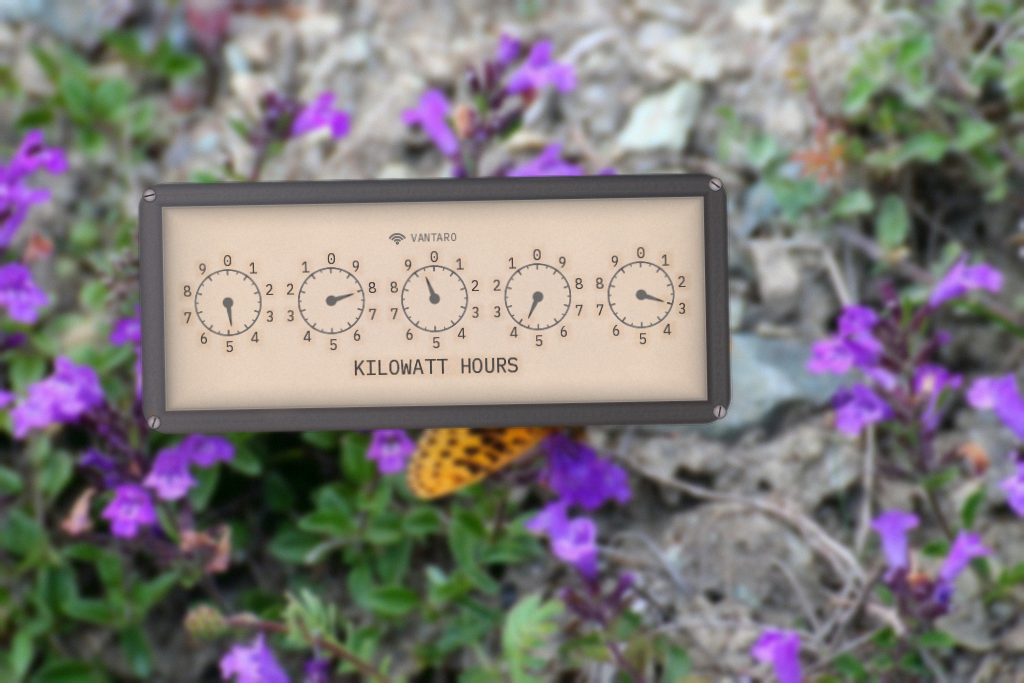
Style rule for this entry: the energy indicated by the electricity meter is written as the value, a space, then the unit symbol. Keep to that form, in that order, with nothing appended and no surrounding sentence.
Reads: 47943 kWh
